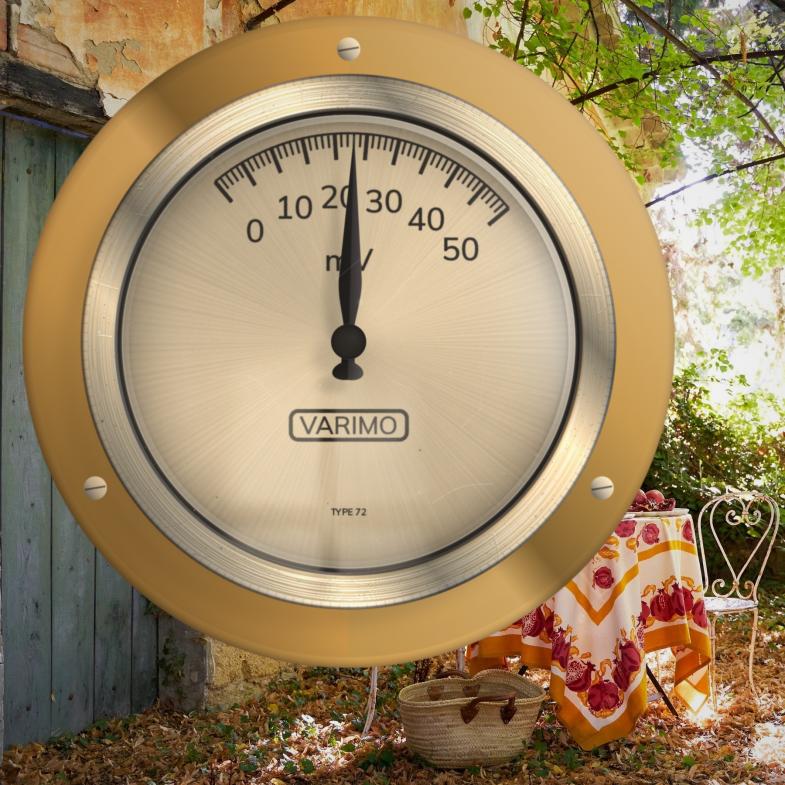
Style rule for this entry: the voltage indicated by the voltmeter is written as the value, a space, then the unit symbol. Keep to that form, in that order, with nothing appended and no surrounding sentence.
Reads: 23 mV
